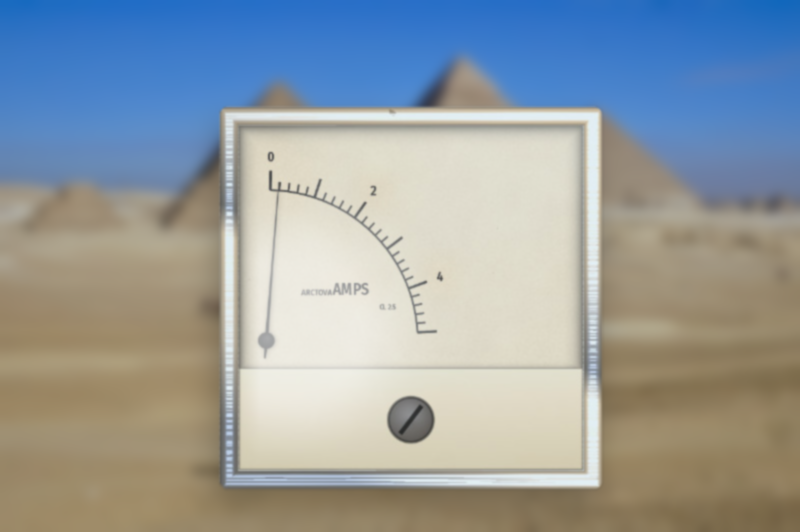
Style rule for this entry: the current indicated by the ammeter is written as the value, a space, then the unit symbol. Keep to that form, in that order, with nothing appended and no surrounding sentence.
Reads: 0.2 A
